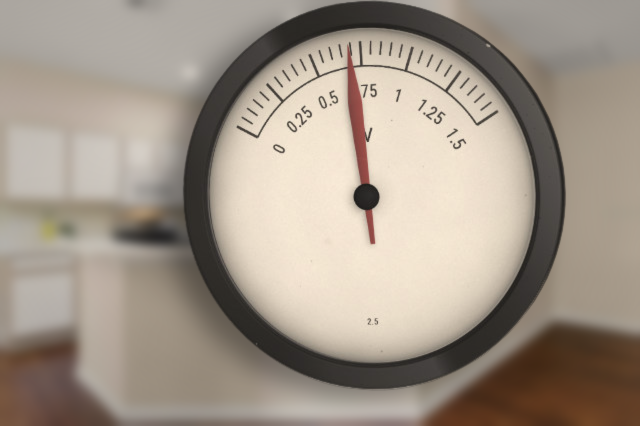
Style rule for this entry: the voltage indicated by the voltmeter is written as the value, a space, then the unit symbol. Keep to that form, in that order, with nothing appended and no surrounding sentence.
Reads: 0.7 V
